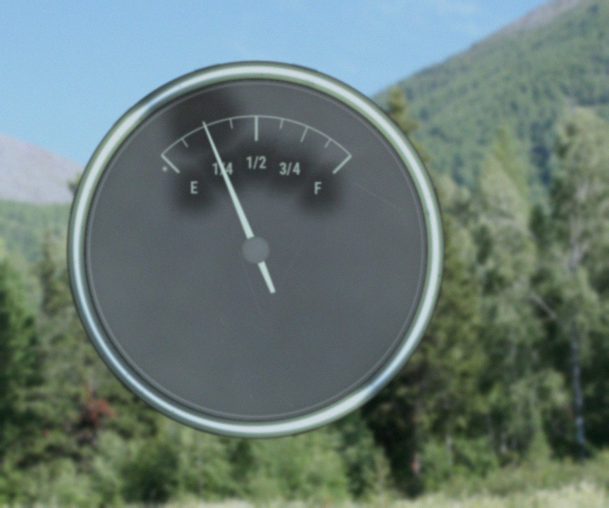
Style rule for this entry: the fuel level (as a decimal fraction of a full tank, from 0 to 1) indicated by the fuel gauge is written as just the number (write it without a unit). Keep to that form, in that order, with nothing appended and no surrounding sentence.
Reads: 0.25
